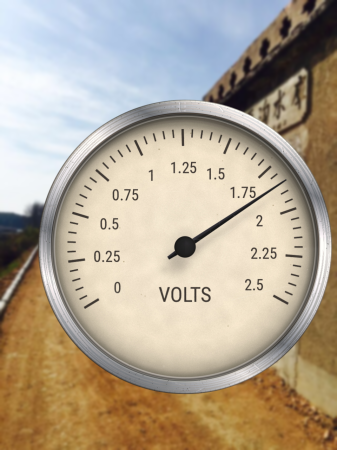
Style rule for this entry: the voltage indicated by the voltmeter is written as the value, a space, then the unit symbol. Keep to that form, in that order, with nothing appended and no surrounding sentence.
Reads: 1.85 V
